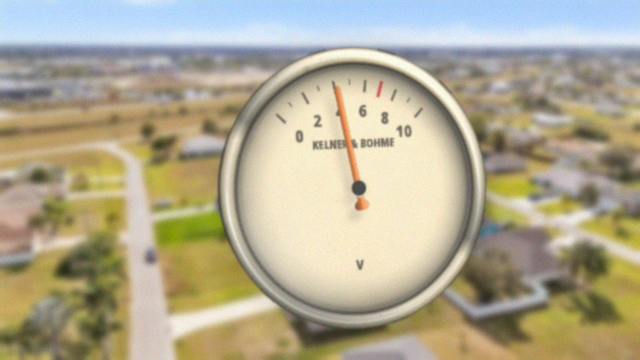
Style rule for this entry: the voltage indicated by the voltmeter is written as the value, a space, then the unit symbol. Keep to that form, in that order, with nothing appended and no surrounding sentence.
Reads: 4 V
